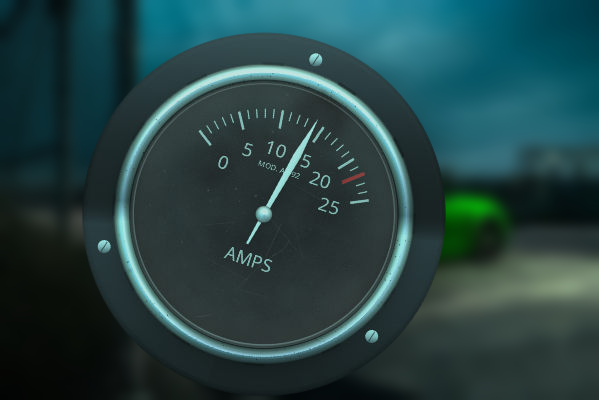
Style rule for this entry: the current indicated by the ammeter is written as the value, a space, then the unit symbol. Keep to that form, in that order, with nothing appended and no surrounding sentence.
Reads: 14 A
